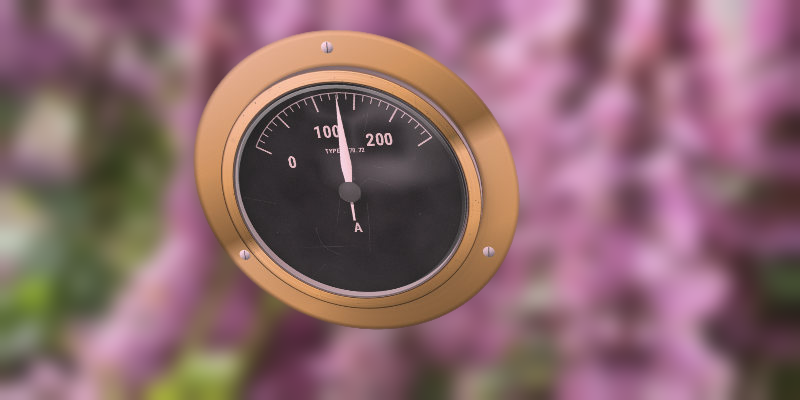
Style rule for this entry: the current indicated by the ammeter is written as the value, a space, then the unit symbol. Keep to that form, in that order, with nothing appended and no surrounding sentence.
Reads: 130 A
